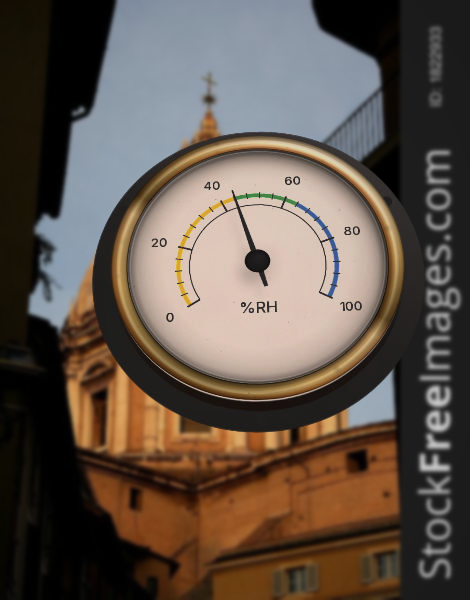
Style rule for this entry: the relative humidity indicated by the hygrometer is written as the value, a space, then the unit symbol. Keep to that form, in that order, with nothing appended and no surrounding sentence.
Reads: 44 %
